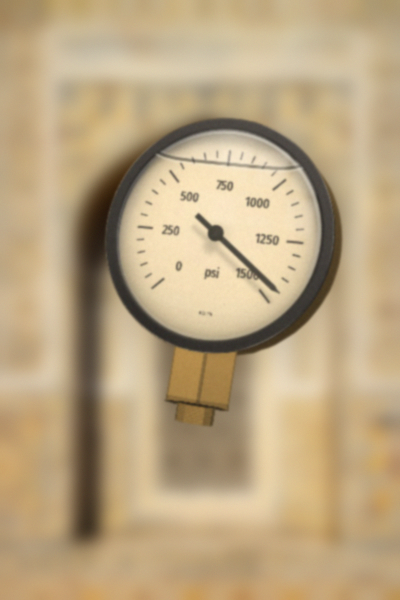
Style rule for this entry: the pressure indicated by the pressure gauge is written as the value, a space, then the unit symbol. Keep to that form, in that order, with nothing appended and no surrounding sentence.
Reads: 1450 psi
